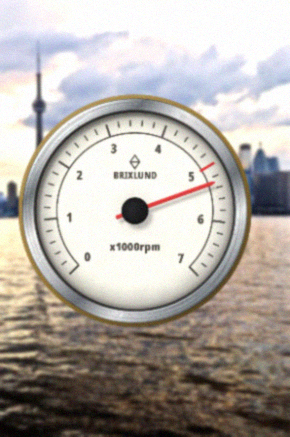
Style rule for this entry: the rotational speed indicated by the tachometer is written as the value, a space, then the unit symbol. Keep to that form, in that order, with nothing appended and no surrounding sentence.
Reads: 5300 rpm
